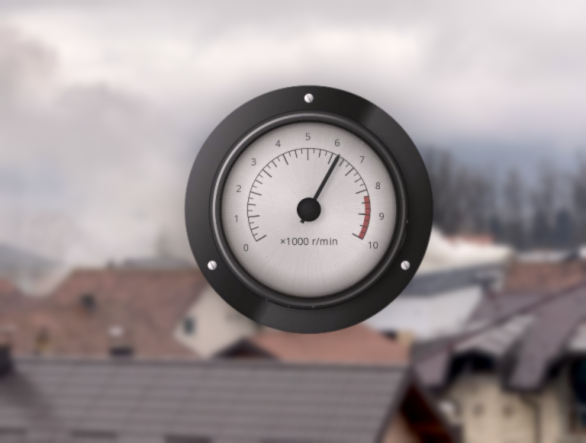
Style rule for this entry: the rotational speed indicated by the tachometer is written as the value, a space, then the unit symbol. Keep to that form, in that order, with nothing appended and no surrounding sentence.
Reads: 6250 rpm
